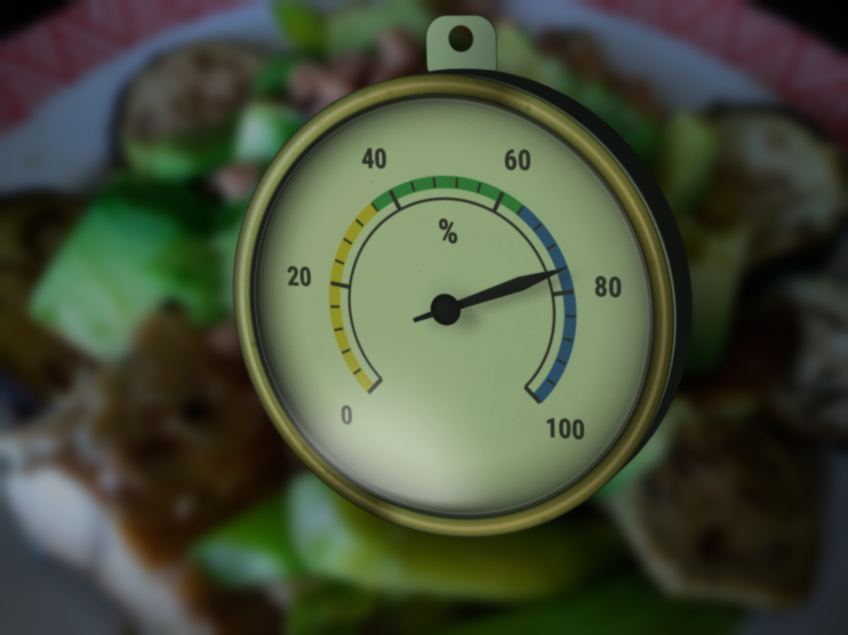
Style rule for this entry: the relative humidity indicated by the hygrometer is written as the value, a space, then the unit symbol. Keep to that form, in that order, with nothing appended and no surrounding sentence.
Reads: 76 %
